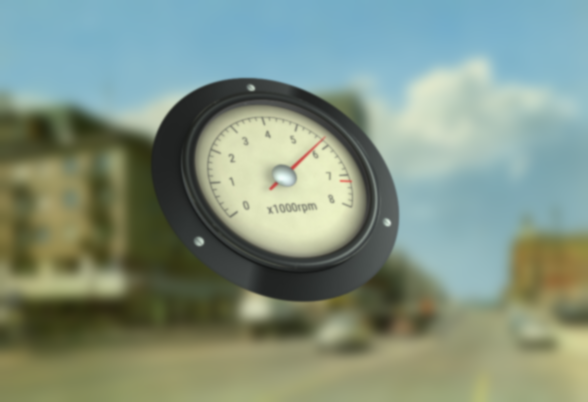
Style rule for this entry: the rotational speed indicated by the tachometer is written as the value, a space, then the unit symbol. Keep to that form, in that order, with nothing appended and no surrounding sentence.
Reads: 5800 rpm
